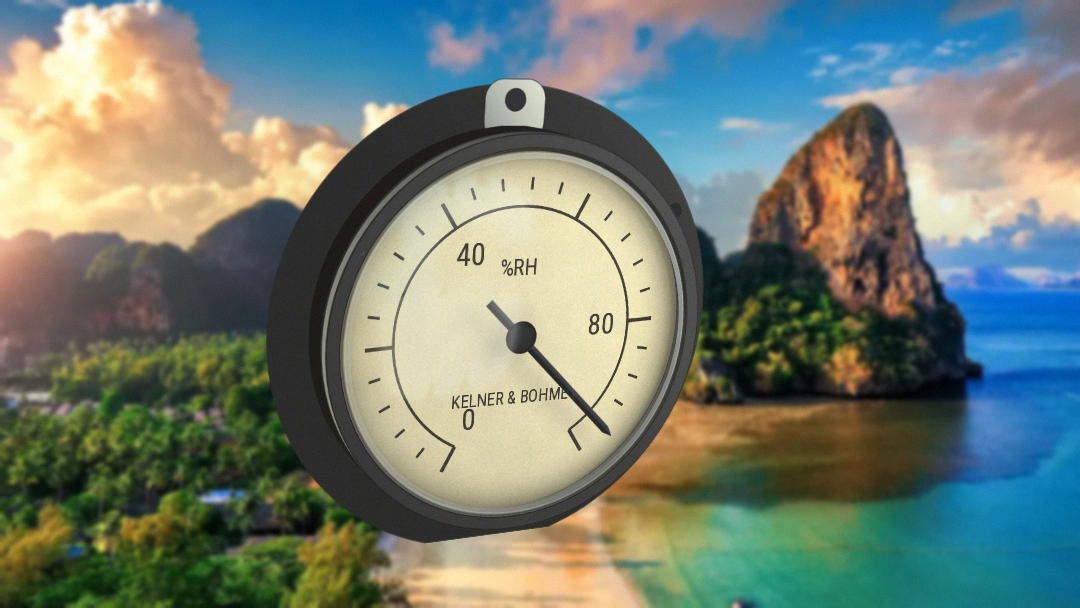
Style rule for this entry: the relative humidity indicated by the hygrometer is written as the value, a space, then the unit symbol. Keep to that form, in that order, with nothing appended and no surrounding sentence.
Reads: 96 %
